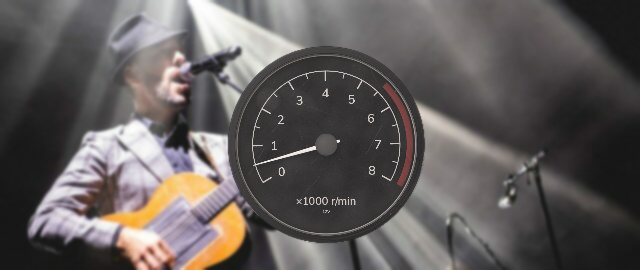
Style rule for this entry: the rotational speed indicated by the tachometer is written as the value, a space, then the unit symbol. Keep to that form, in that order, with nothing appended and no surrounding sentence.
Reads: 500 rpm
